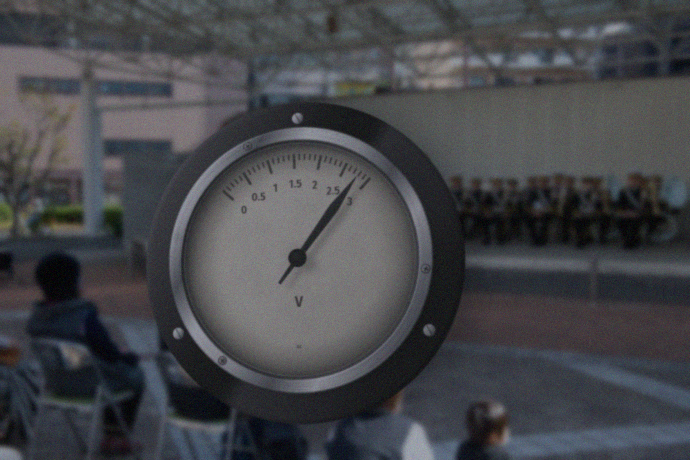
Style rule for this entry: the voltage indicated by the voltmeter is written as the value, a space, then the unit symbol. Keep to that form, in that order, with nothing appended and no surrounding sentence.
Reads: 2.8 V
